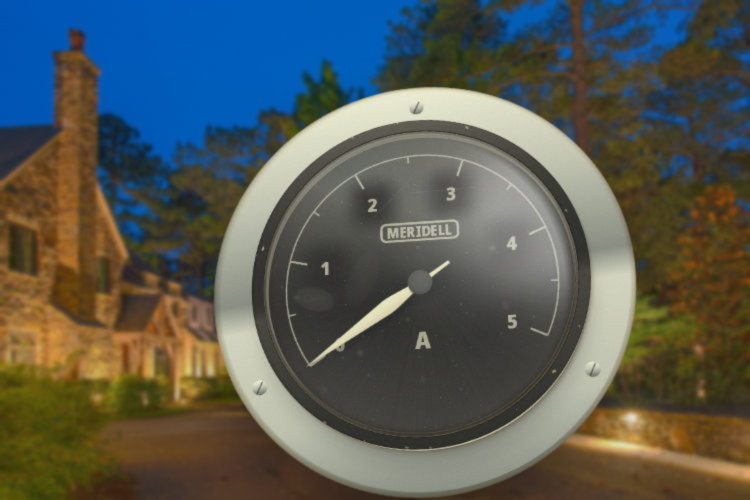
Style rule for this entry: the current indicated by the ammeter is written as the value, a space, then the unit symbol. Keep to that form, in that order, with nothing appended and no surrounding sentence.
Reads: 0 A
